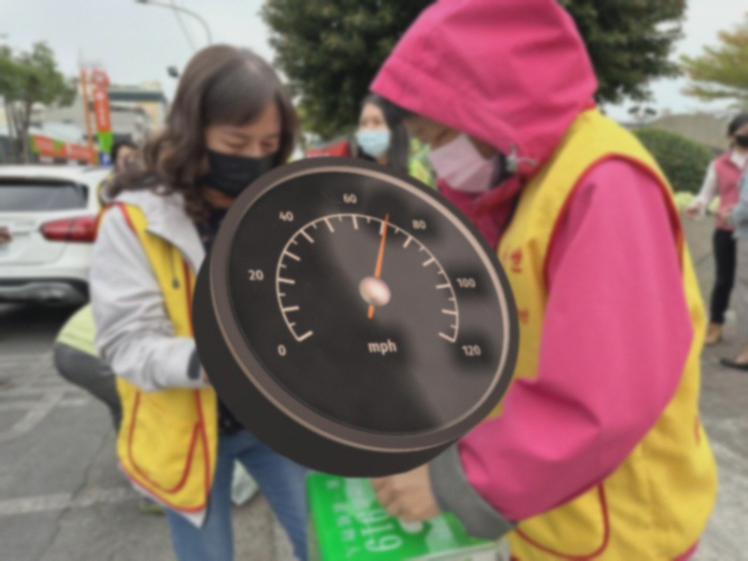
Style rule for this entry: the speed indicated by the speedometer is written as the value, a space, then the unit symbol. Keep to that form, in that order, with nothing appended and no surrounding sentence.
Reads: 70 mph
